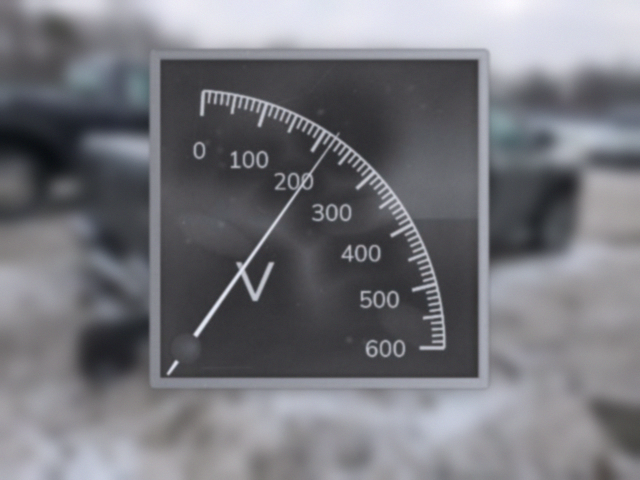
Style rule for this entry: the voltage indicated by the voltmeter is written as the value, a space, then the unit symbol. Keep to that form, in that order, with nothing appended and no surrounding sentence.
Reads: 220 V
